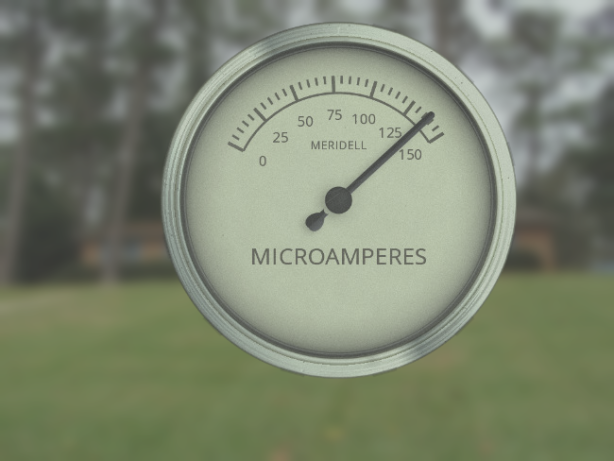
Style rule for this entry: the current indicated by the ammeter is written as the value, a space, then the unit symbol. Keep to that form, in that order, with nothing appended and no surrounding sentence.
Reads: 137.5 µA
